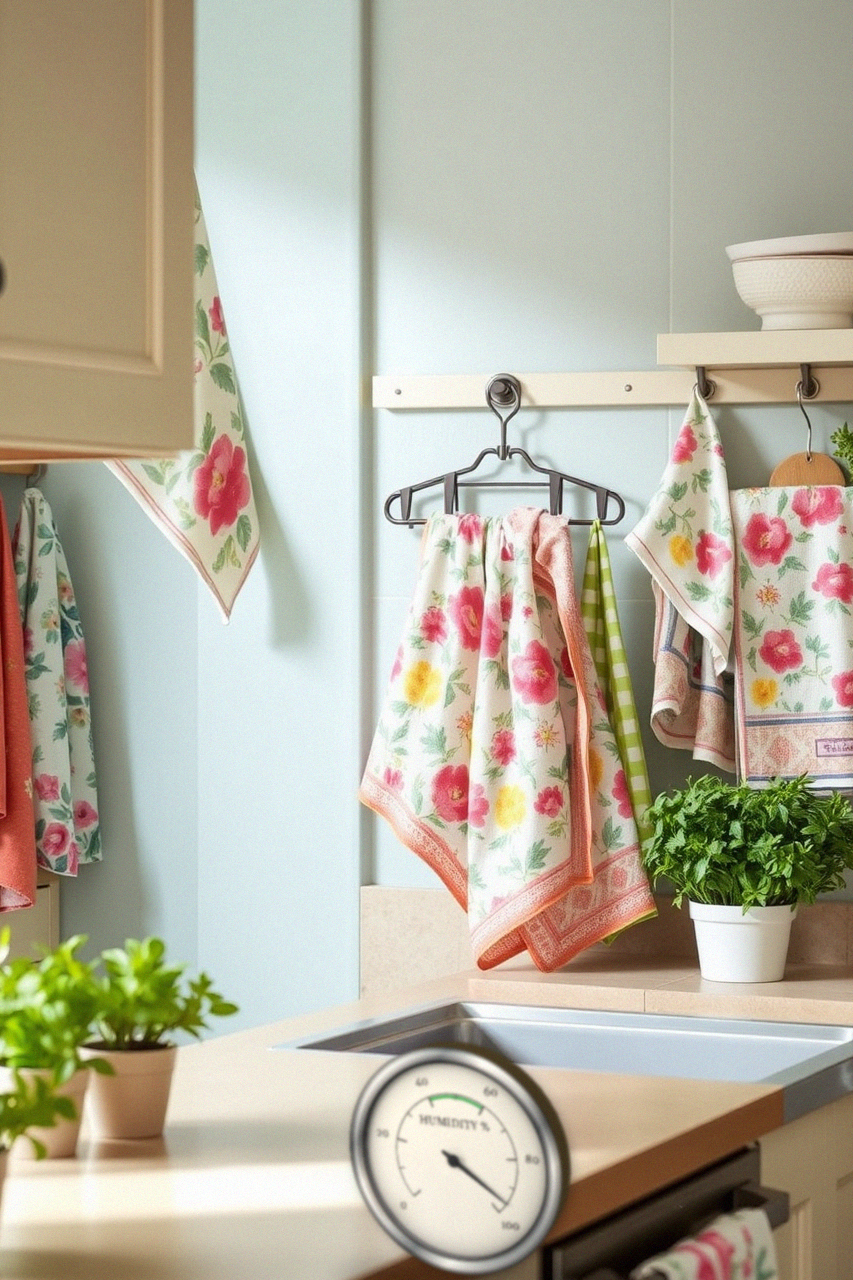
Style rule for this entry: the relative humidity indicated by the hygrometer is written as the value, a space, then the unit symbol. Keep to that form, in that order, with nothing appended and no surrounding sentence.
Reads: 95 %
